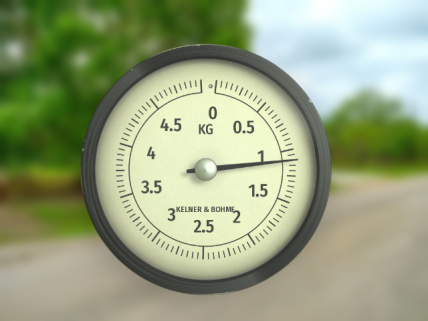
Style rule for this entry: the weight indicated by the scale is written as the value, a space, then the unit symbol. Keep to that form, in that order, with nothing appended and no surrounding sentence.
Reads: 1.1 kg
